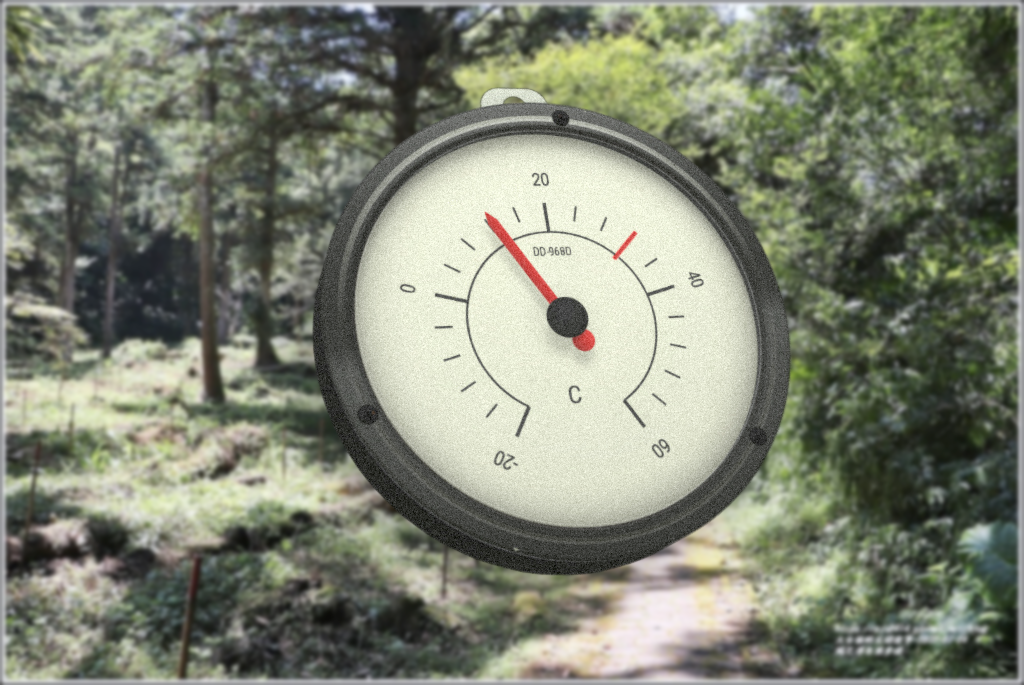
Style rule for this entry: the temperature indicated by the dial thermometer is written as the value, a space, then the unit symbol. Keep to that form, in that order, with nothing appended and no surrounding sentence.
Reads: 12 °C
